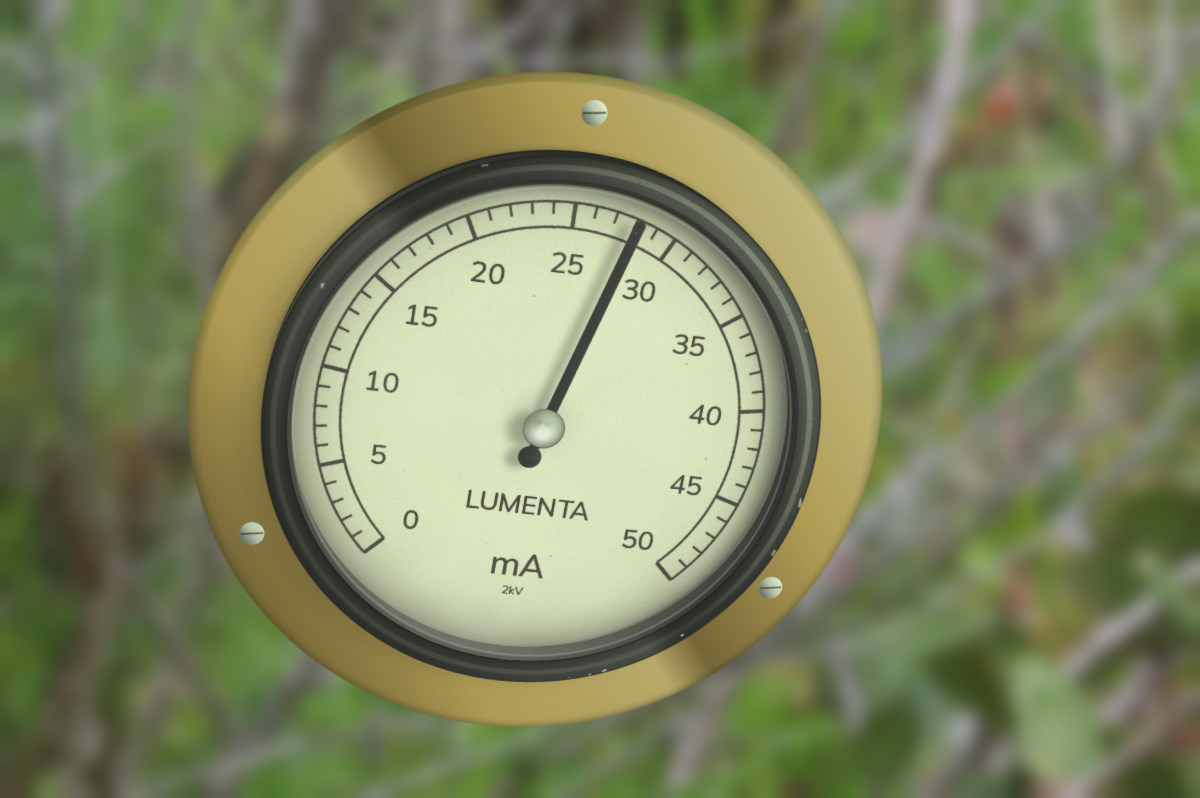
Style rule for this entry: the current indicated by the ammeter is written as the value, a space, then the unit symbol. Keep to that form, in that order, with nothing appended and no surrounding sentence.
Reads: 28 mA
